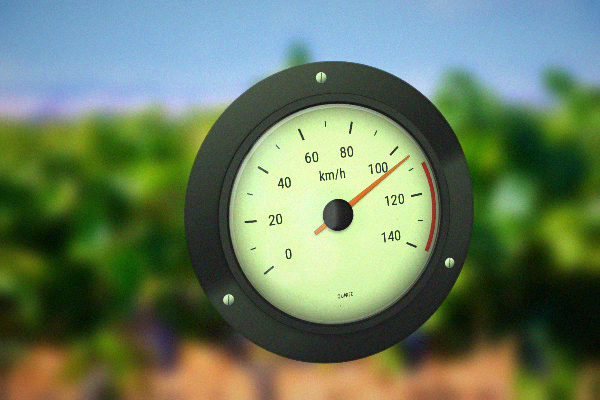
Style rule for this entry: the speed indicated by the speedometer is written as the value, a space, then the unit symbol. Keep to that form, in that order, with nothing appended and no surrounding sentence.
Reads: 105 km/h
